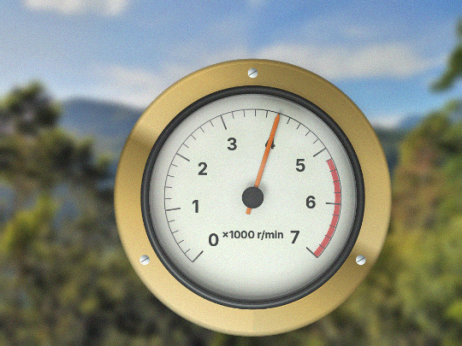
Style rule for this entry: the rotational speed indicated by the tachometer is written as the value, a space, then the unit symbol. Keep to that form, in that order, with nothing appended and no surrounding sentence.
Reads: 4000 rpm
